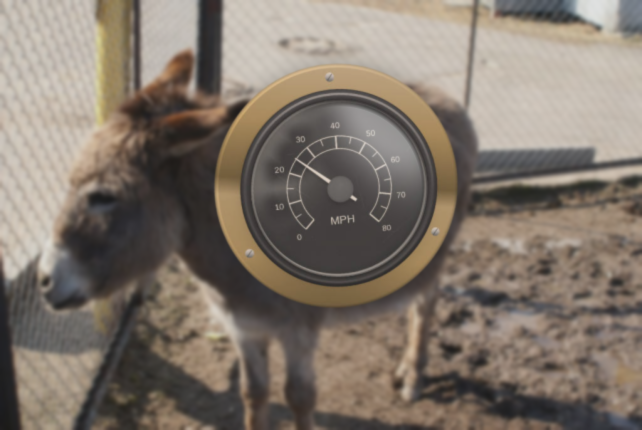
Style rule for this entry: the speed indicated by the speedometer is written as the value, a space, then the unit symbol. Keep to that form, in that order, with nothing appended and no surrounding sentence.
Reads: 25 mph
